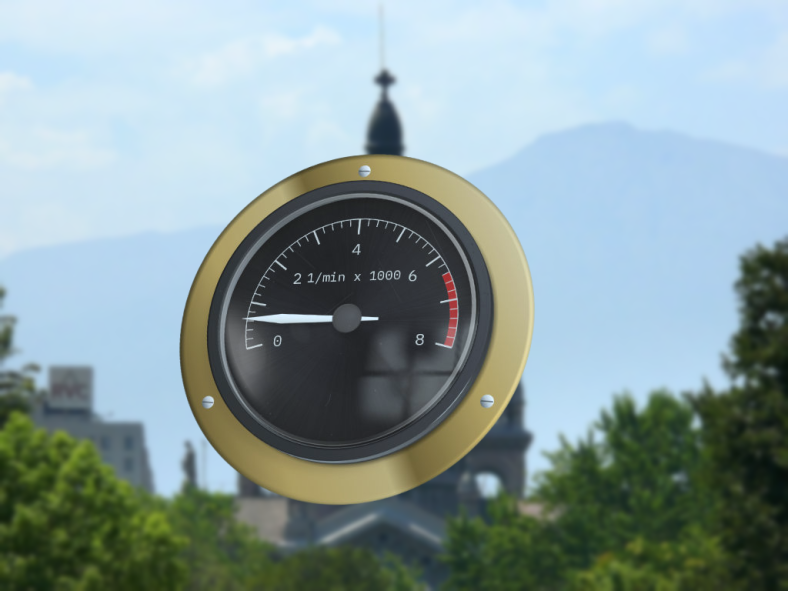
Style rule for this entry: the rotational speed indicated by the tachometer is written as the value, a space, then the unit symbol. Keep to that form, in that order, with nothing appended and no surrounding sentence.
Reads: 600 rpm
